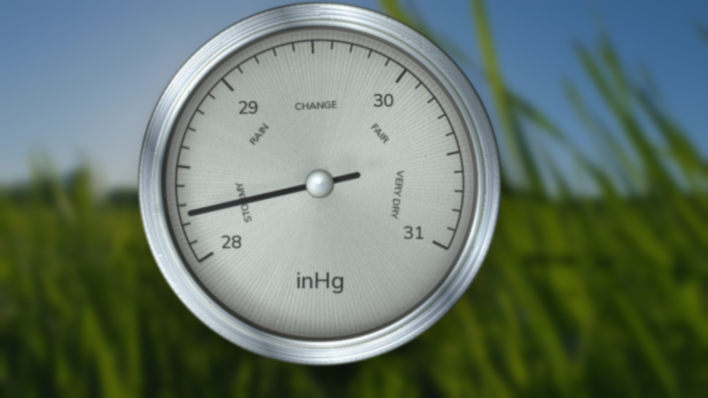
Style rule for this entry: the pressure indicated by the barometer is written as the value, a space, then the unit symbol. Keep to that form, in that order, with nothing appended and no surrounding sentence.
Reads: 28.25 inHg
